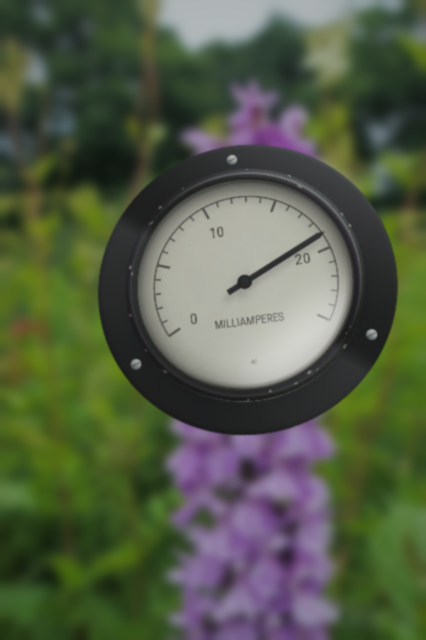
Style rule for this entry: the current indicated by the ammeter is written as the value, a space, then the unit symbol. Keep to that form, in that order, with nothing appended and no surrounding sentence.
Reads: 19 mA
